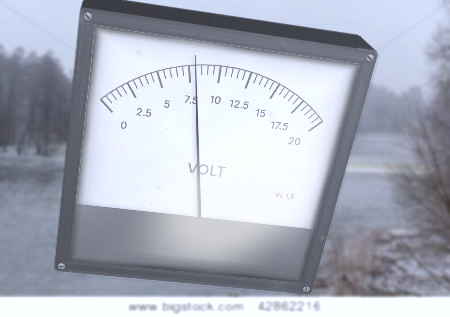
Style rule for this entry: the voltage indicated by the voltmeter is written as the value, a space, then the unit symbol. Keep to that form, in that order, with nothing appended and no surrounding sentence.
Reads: 8 V
